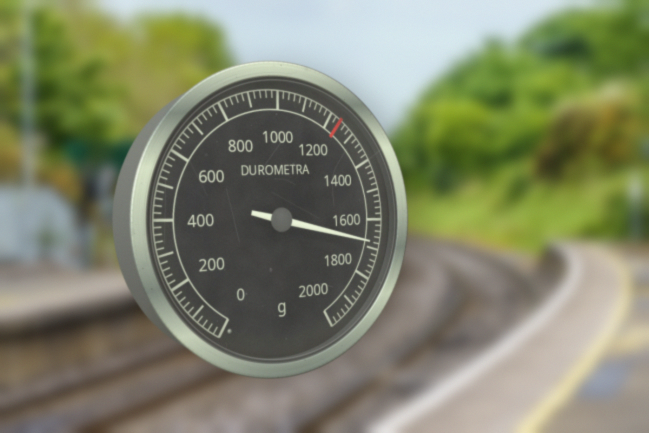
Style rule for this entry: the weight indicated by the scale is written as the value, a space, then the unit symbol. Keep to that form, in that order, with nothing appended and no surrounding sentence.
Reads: 1680 g
